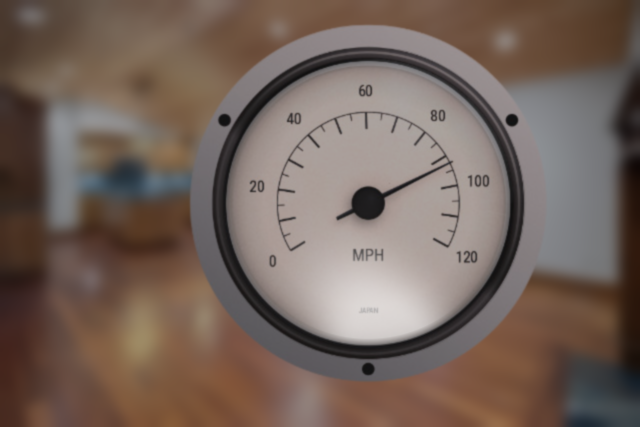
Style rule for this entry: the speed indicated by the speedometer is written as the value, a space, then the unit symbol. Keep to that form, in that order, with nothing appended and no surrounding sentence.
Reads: 92.5 mph
